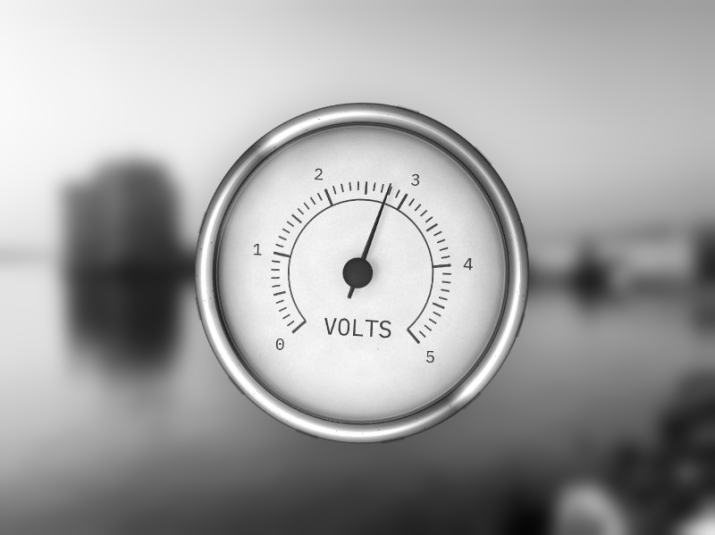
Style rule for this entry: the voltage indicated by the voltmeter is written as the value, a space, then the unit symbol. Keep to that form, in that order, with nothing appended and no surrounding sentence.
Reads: 2.8 V
